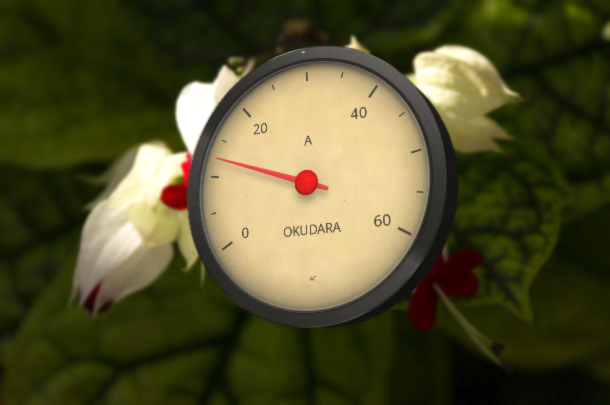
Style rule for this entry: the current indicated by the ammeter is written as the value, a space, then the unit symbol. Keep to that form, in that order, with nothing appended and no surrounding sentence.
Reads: 12.5 A
